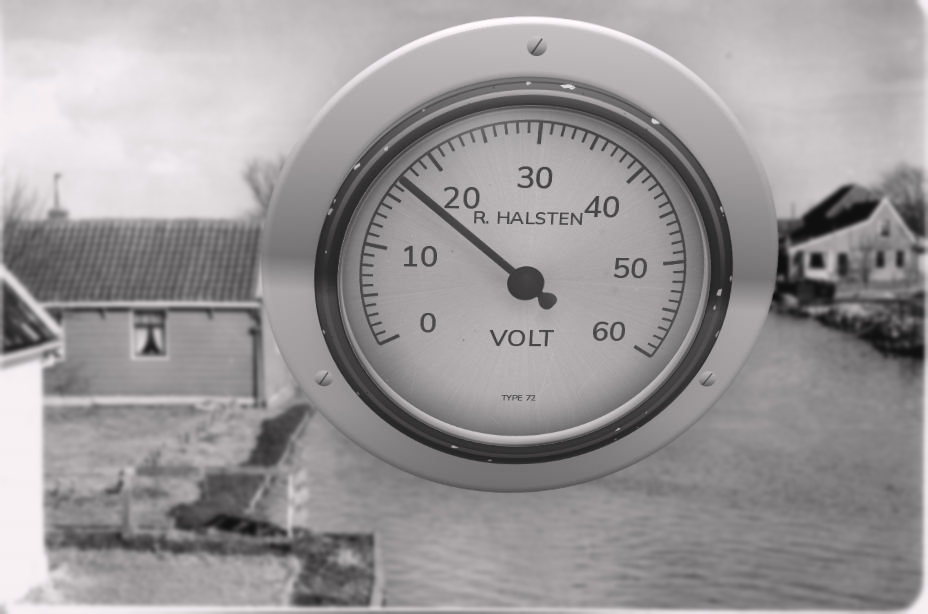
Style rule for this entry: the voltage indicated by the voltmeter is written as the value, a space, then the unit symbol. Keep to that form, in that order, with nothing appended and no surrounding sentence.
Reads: 17 V
